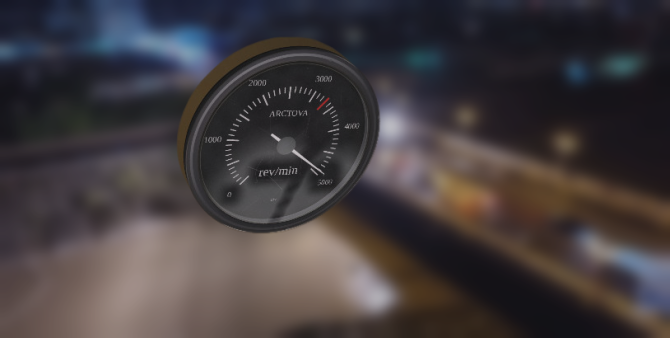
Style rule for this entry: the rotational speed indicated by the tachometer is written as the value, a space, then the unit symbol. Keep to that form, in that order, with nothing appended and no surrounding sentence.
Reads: 4900 rpm
